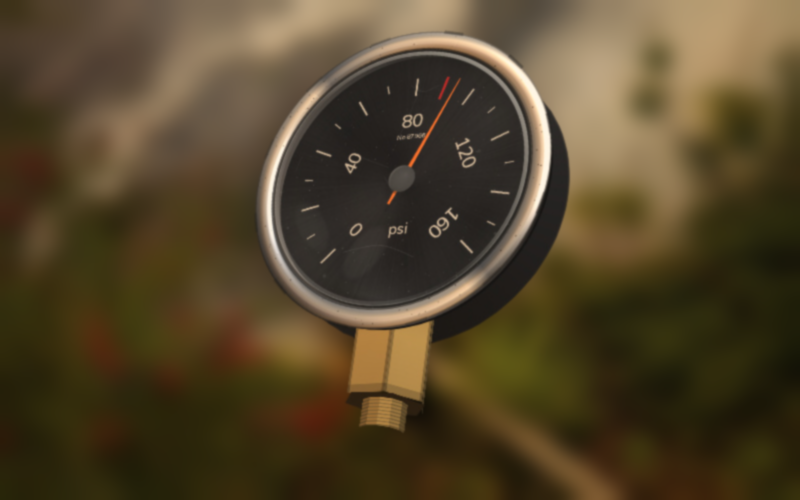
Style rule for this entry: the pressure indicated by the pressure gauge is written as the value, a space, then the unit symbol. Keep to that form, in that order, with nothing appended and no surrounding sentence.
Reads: 95 psi
